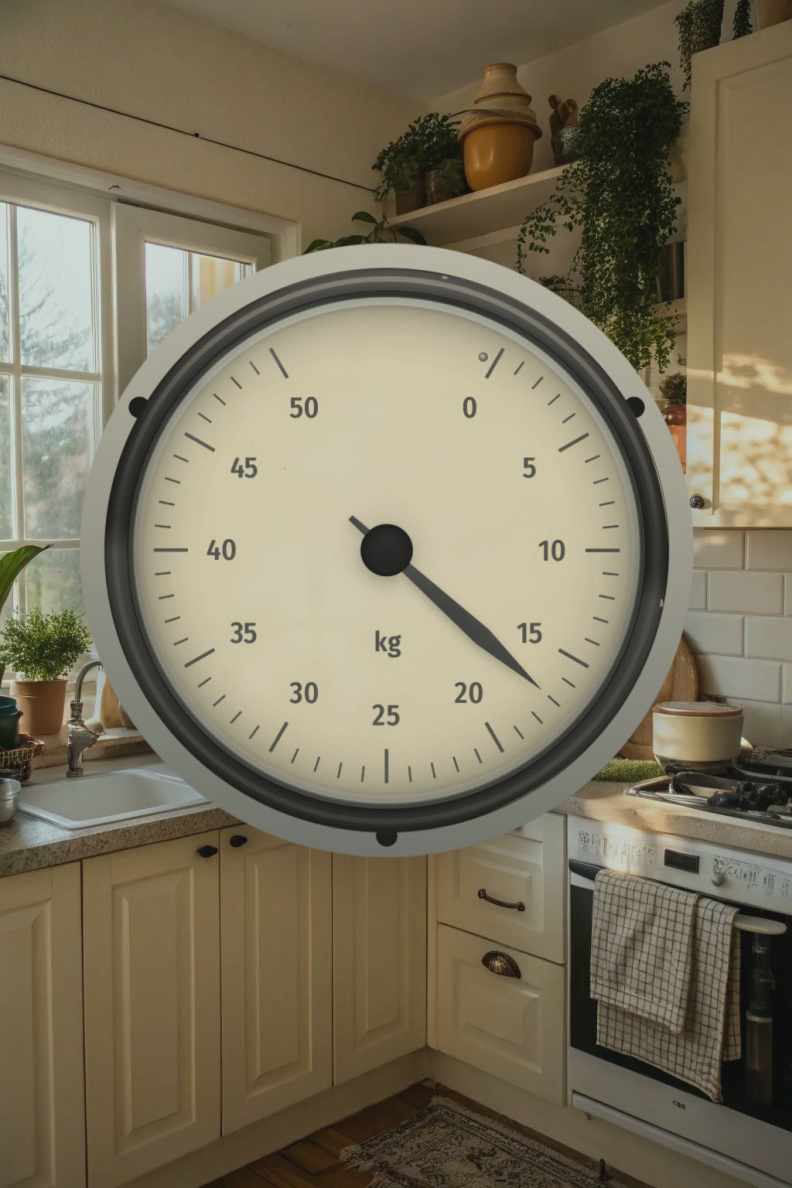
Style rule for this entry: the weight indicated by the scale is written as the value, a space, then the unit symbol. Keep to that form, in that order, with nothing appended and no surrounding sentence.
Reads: 17 kg
